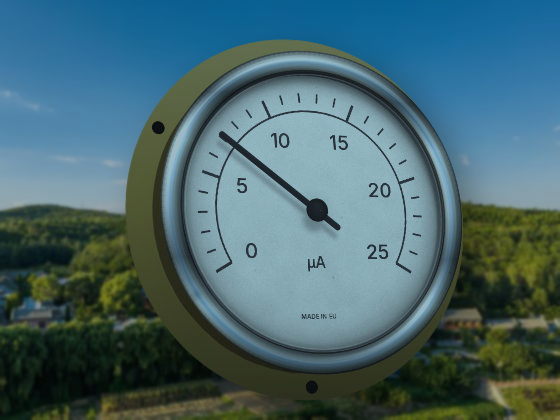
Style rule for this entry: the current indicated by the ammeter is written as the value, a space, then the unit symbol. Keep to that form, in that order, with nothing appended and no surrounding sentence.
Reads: 7 µA
